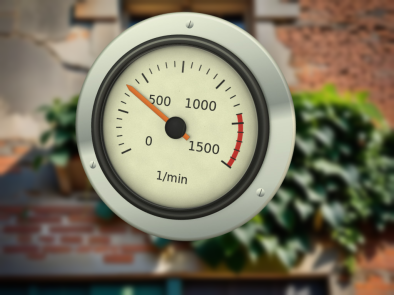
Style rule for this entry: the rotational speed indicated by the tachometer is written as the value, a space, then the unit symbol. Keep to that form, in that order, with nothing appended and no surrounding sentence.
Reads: 400 rpm
